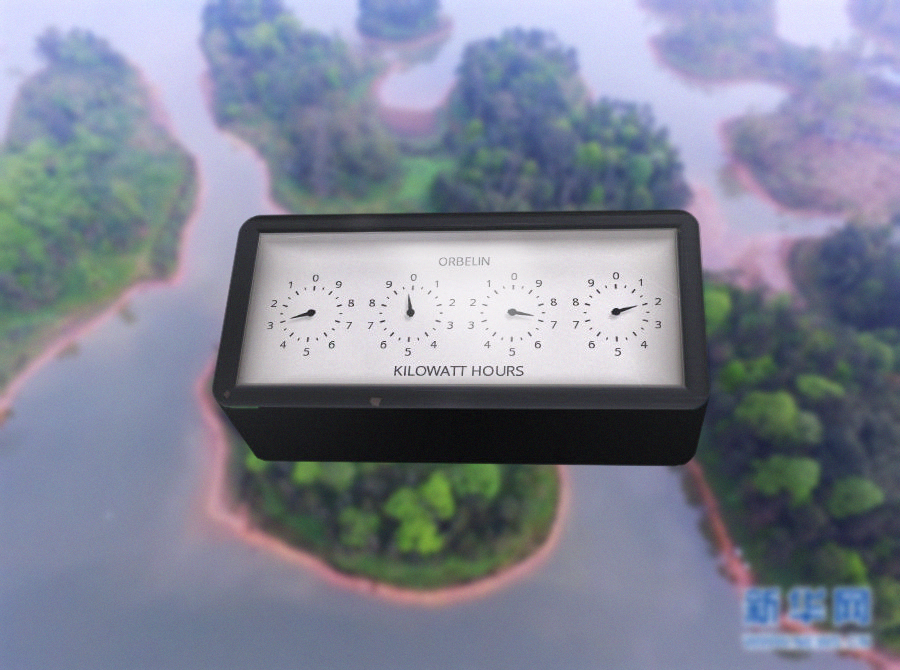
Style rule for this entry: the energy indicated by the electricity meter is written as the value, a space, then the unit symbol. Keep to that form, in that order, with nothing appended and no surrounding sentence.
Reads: 2972 kWh
